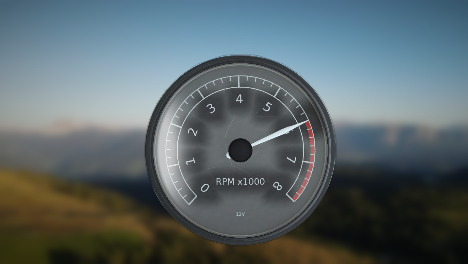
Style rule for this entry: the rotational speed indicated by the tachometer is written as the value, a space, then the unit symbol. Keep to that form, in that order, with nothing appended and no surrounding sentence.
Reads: 6000 rpm
